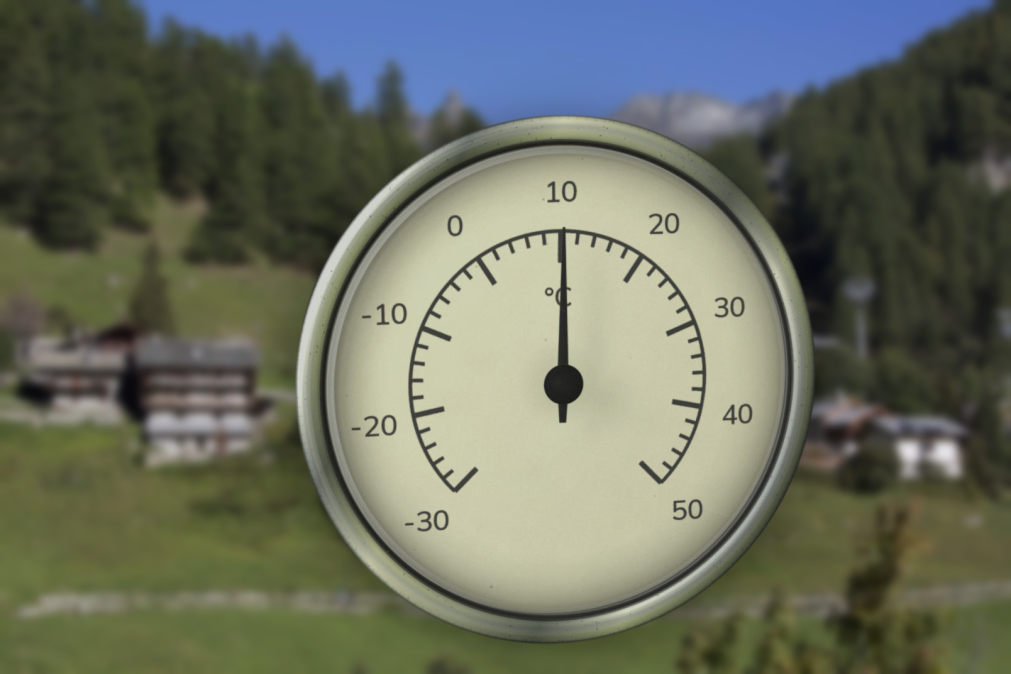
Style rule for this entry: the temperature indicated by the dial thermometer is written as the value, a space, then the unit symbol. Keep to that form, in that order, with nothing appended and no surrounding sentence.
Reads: 10 °C
